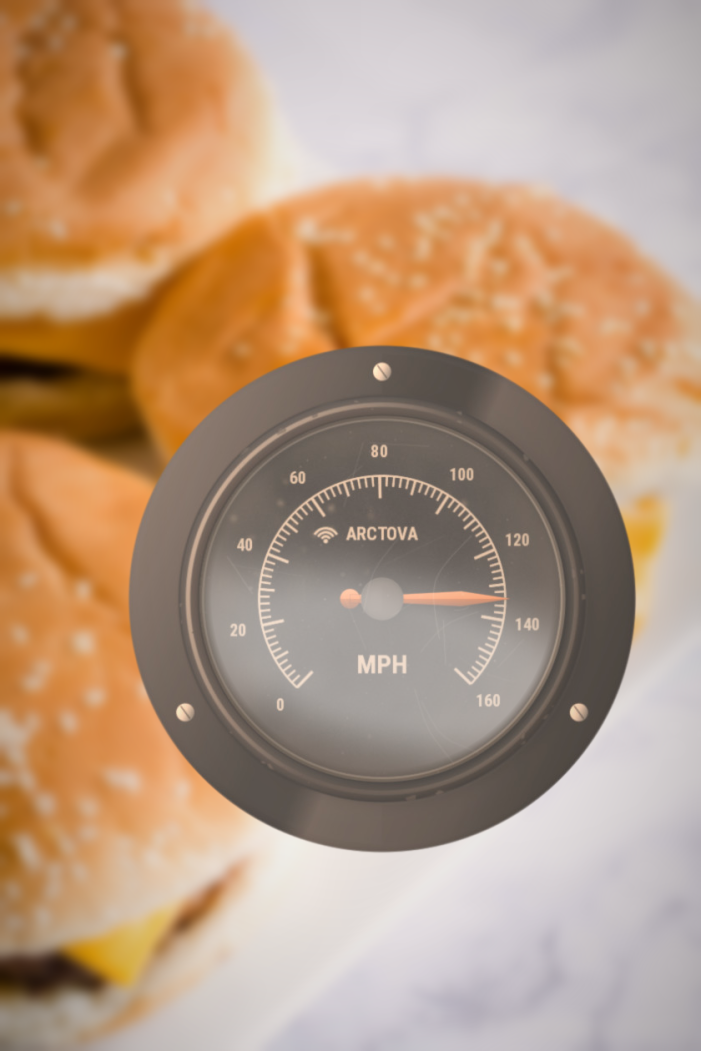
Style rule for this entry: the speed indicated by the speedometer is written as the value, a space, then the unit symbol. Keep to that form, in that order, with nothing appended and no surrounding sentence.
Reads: 134 mph
